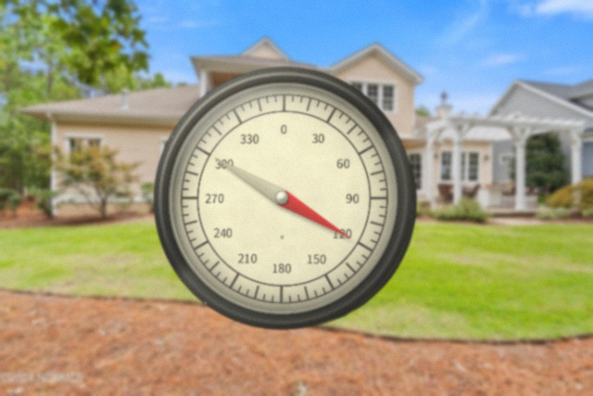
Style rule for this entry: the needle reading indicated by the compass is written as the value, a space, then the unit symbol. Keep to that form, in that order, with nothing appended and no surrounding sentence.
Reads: 120 °
